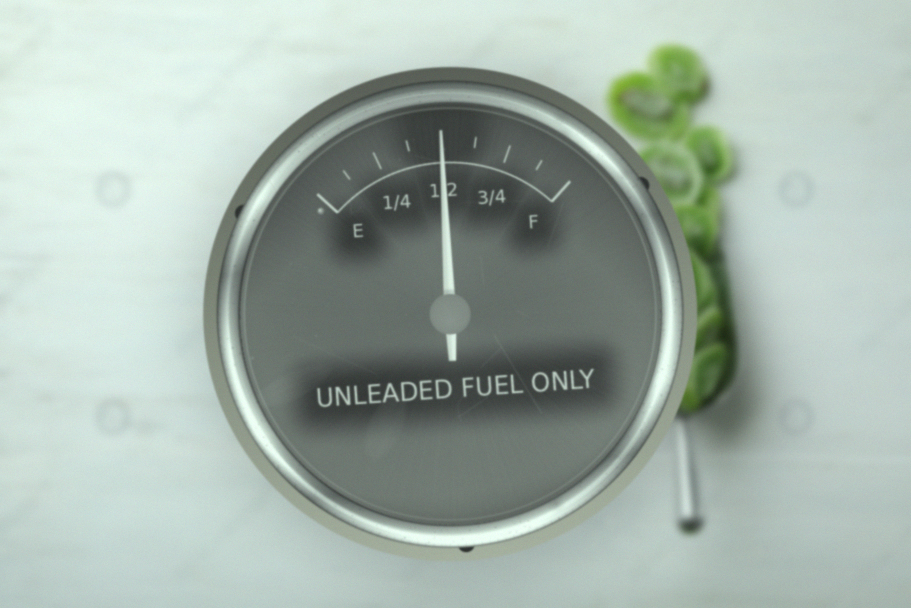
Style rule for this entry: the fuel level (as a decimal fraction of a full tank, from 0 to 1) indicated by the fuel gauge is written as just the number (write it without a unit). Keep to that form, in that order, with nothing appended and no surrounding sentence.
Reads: 0.5
